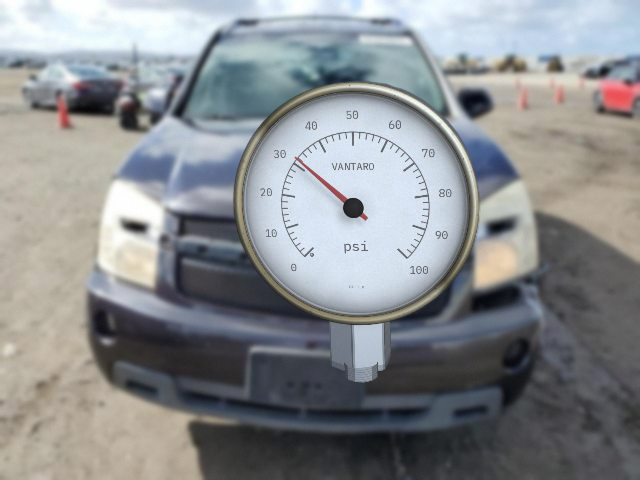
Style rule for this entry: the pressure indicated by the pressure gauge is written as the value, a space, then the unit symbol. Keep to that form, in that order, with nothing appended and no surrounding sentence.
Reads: 32 psi
